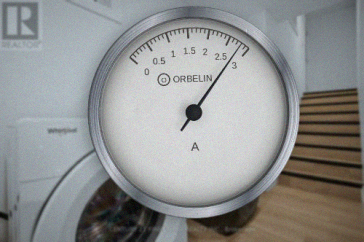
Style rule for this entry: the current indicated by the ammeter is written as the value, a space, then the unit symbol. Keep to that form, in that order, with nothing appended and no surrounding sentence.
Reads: 2.8 A
